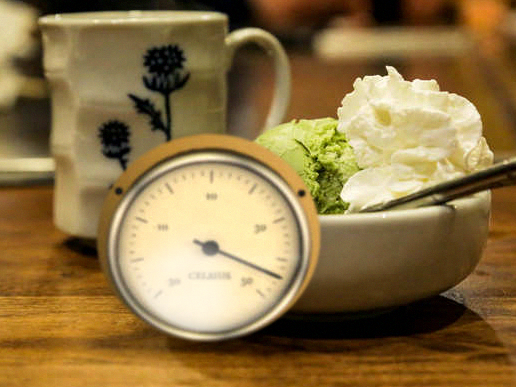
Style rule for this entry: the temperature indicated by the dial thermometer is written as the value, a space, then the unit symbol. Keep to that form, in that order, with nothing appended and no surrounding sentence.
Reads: 44 °C
